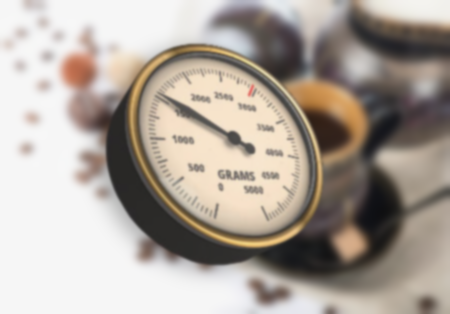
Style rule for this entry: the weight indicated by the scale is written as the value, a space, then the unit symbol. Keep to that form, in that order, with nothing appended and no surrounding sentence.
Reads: 1500 g
